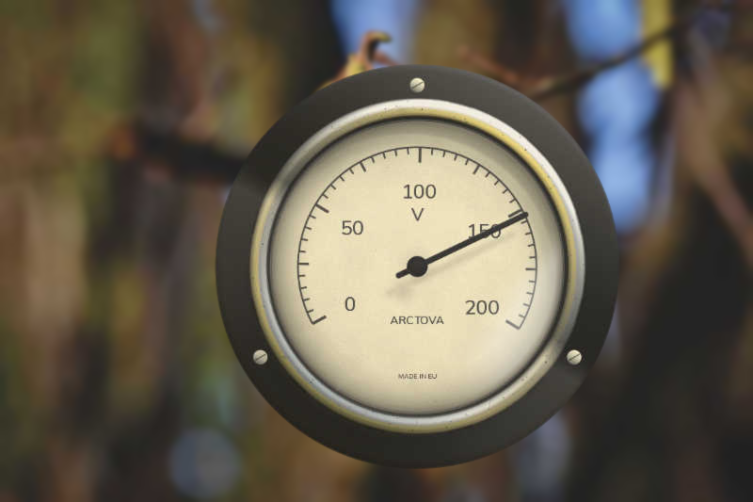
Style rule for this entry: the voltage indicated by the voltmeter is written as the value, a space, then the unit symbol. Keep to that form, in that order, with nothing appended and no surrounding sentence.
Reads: 152.5 V
